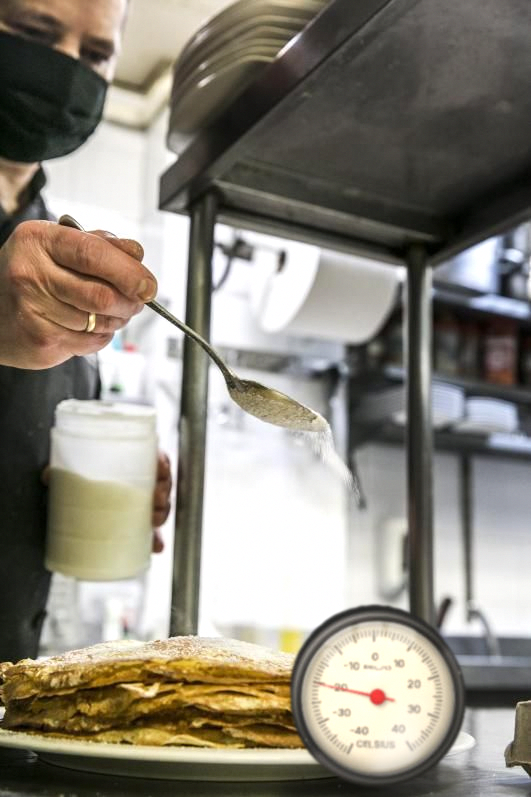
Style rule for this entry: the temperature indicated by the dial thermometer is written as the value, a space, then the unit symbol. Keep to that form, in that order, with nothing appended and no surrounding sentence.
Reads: -20 °C
